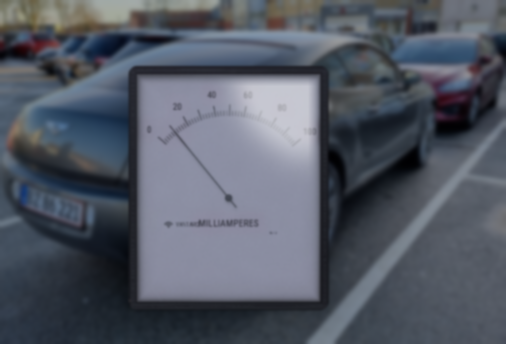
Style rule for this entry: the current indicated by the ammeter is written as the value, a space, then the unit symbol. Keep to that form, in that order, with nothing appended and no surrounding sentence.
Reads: 10 mA
